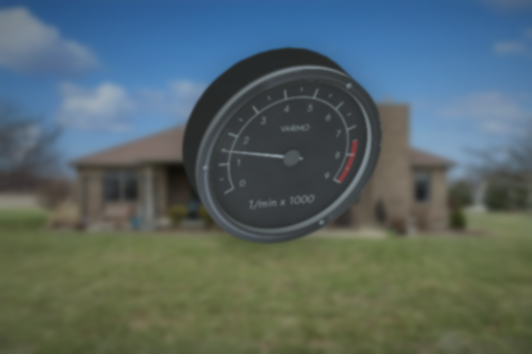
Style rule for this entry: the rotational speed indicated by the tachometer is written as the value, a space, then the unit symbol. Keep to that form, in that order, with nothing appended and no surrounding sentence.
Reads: 1500 rpm
